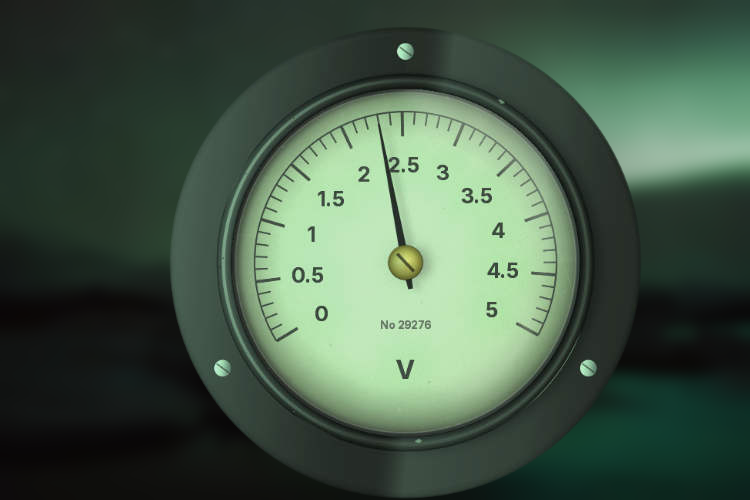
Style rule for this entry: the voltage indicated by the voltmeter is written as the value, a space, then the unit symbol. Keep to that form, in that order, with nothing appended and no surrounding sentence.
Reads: 2.3 V
